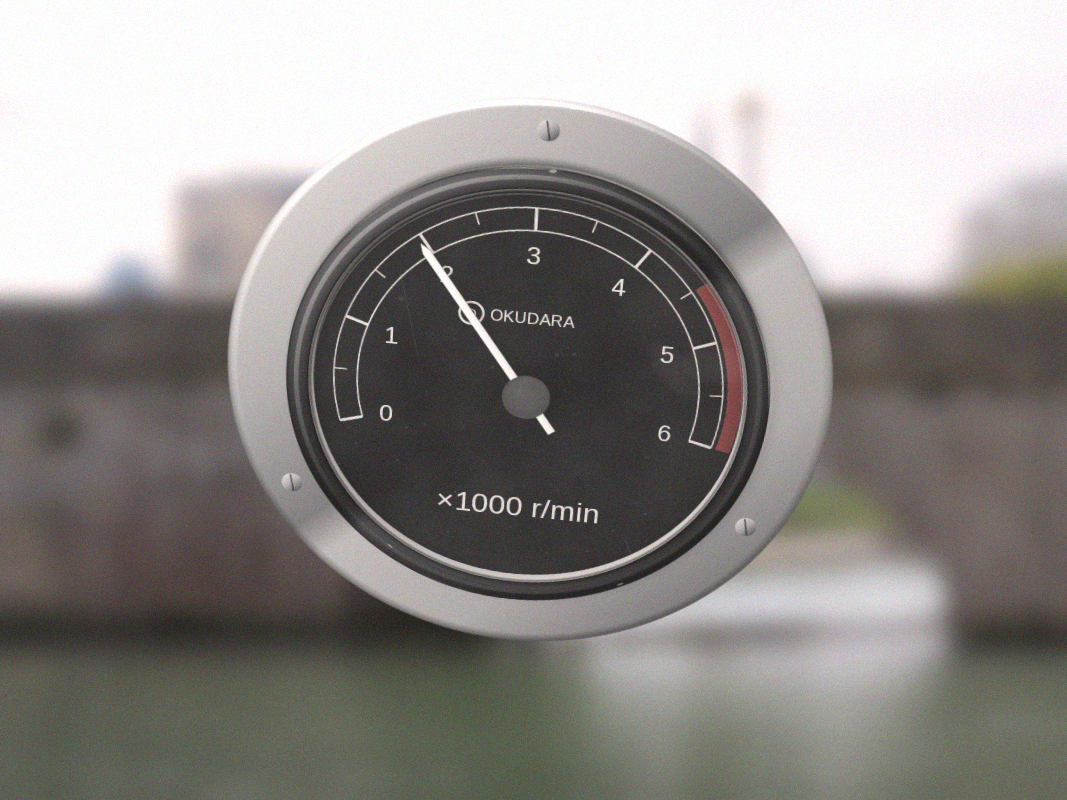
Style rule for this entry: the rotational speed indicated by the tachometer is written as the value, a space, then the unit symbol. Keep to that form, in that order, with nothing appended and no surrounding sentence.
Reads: 2000 rpm
